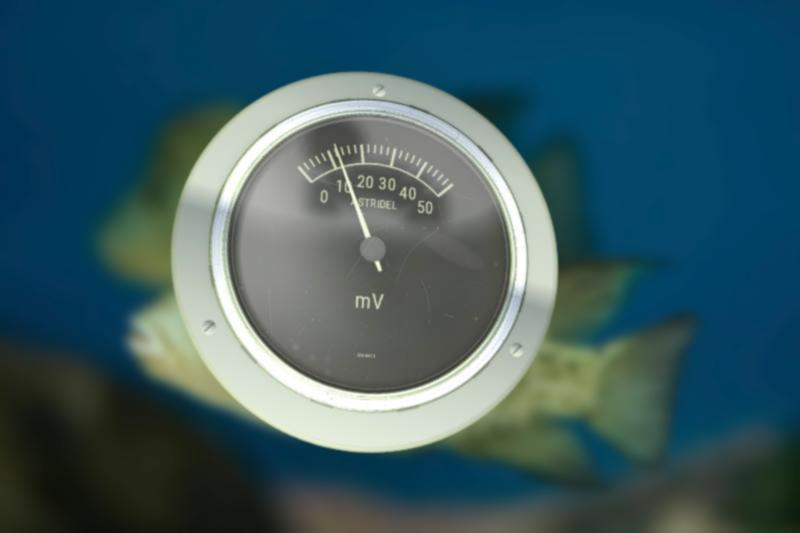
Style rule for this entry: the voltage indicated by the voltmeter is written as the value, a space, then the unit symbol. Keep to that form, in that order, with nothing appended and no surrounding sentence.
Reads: 12 mV
